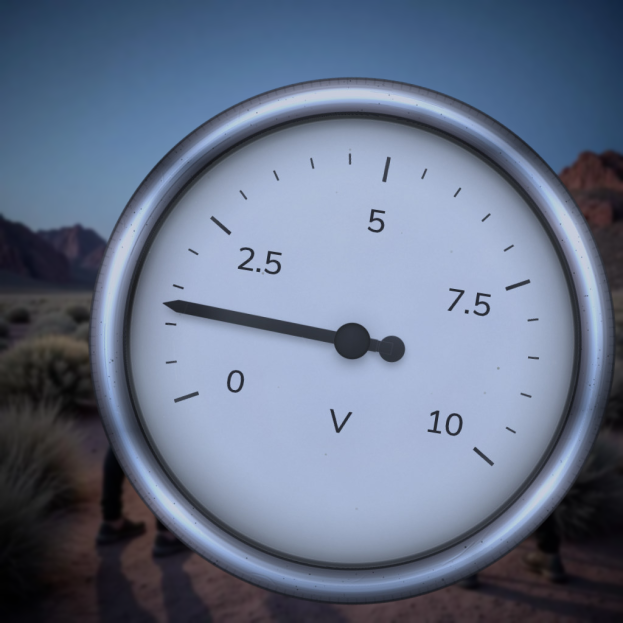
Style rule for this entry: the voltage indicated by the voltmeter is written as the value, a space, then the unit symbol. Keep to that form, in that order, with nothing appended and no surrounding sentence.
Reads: 1.25 V
